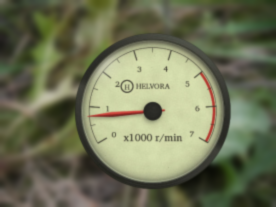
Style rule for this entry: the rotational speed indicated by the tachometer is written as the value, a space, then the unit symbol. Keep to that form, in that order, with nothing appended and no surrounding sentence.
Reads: 750 rpm
